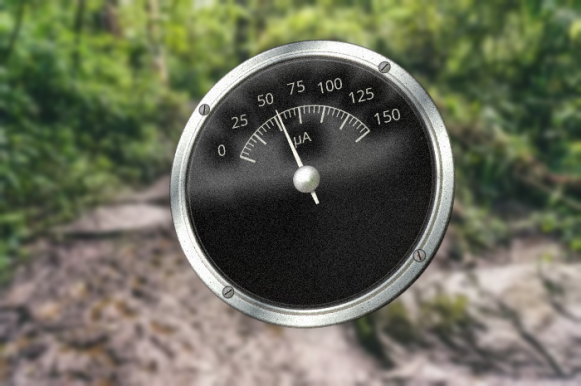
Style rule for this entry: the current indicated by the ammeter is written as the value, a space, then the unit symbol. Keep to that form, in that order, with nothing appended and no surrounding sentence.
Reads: 55 µA
